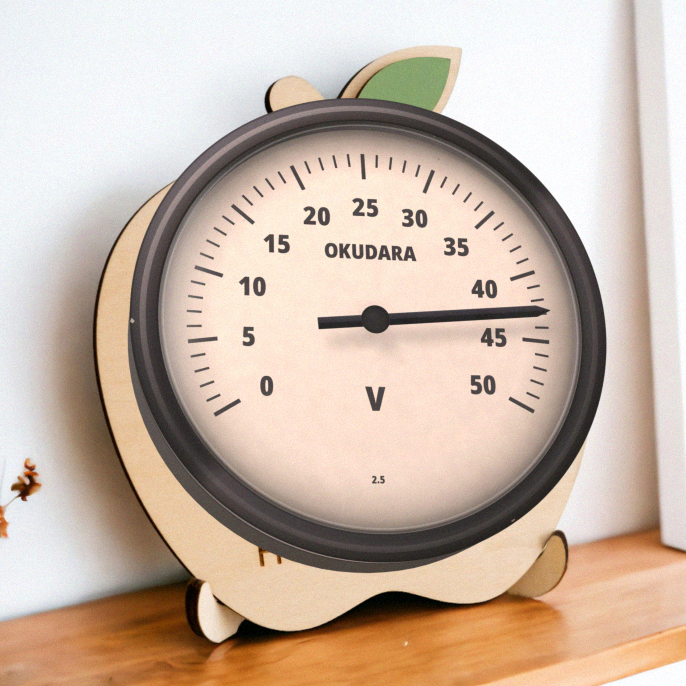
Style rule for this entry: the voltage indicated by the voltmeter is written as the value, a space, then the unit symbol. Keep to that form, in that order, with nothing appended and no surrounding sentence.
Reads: 43 V
